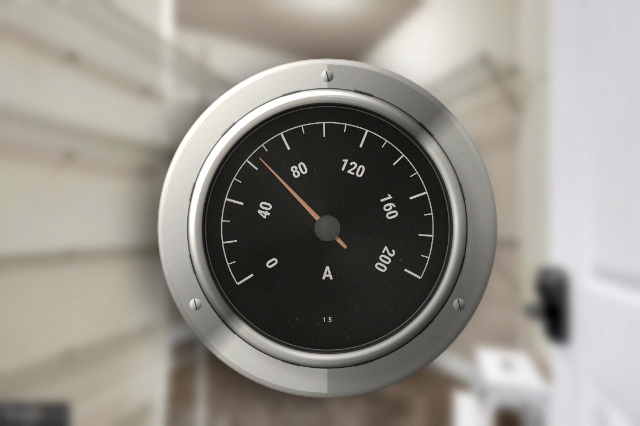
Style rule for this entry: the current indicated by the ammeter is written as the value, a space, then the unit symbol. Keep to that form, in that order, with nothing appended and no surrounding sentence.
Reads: 65 A
